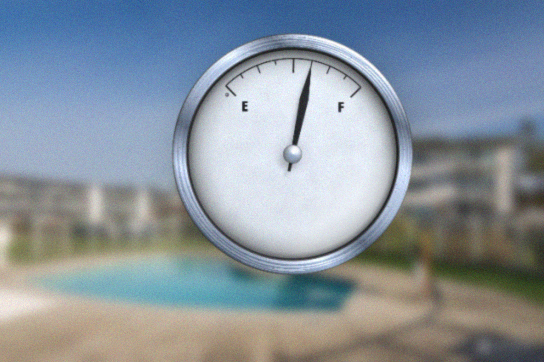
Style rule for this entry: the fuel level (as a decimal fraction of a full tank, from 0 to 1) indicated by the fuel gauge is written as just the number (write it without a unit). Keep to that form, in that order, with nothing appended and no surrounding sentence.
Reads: 0.625
